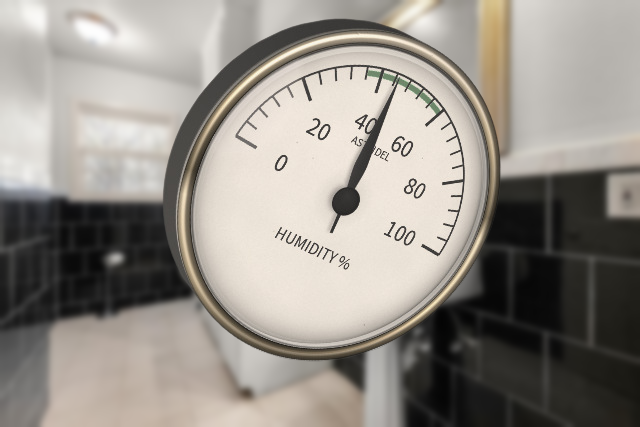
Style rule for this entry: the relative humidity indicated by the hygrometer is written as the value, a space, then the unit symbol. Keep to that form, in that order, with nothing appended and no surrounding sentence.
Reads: 44 %
